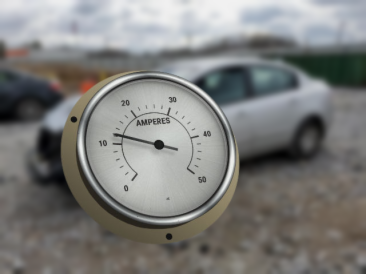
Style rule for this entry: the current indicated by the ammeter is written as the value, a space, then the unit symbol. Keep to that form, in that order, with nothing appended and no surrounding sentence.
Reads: 12 A
